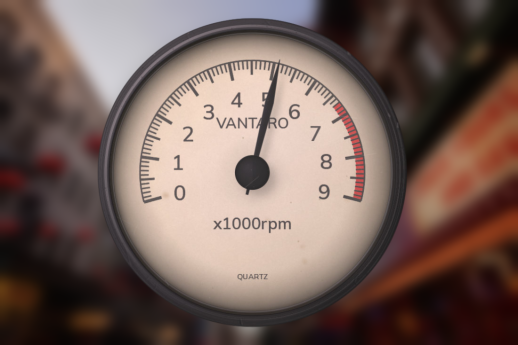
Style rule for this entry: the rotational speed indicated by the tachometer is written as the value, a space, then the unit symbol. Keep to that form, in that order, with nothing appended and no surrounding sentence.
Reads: 5100 rpm
